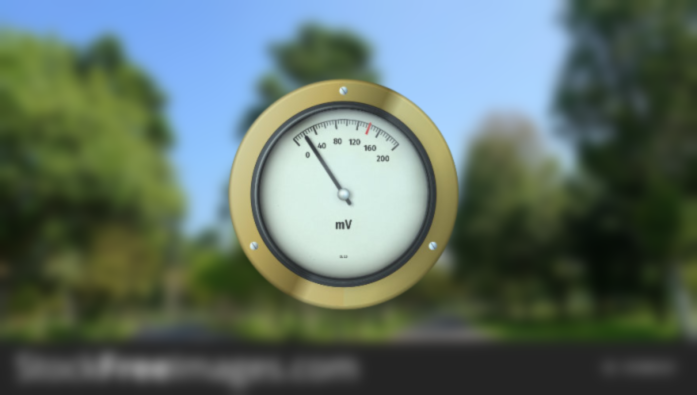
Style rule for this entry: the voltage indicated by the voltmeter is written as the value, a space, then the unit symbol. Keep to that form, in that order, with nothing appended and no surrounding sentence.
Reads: 20 mV
